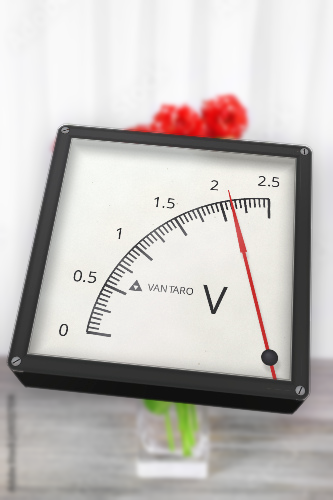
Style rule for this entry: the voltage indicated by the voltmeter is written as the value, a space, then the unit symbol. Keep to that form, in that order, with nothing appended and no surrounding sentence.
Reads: 2.1 V
